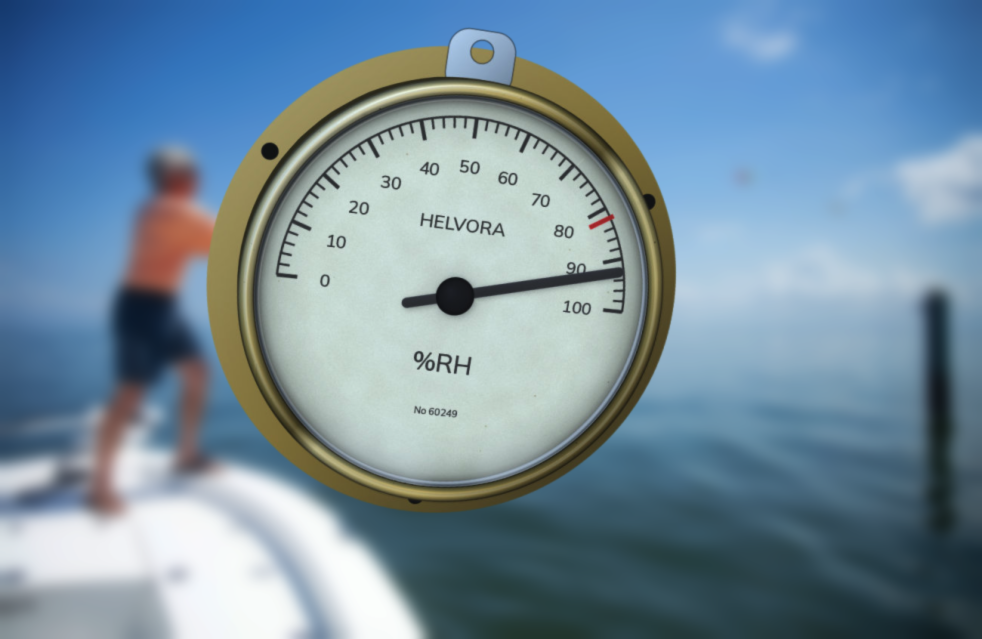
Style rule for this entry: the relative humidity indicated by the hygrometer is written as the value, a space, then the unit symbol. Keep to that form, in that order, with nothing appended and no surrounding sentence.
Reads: 92 %
